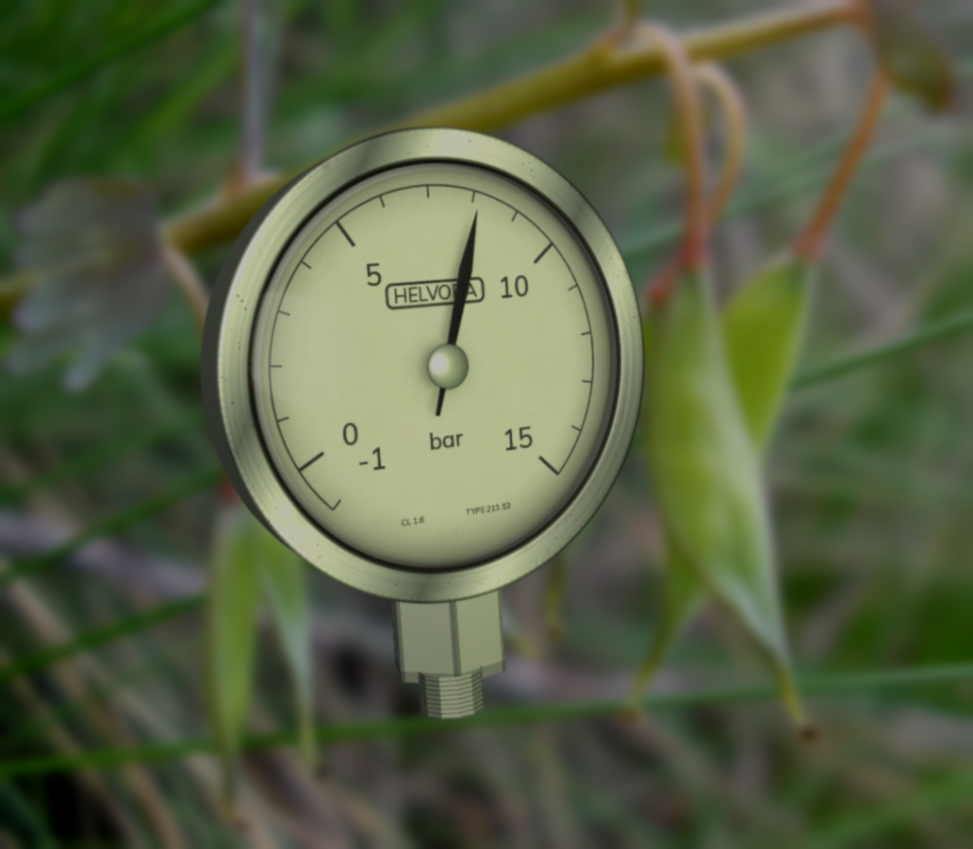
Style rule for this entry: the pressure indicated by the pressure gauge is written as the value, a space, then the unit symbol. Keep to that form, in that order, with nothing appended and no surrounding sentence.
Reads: 8 bar
